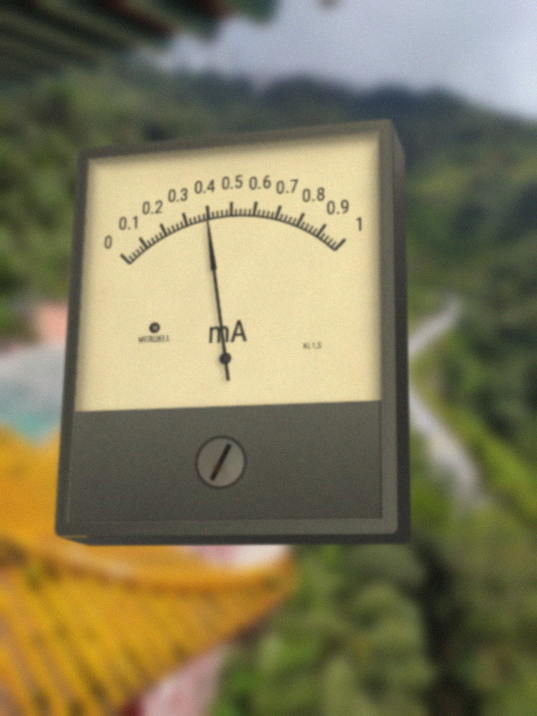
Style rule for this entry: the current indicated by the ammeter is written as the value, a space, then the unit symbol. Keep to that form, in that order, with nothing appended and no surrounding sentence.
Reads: 0.4 mA
